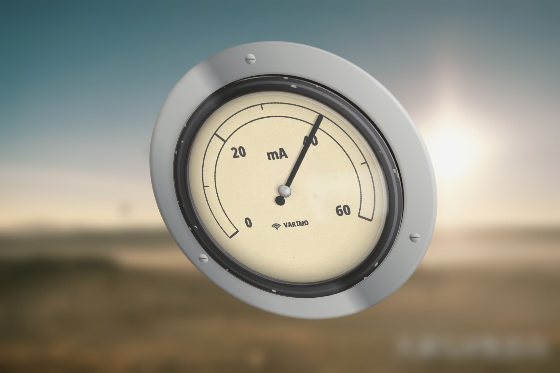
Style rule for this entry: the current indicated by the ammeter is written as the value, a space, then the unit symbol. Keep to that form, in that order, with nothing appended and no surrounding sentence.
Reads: 40 mA
